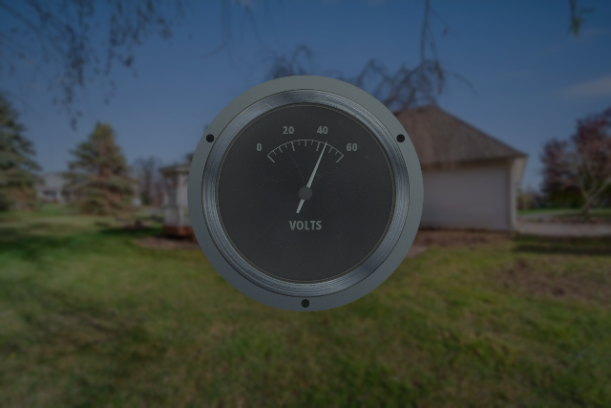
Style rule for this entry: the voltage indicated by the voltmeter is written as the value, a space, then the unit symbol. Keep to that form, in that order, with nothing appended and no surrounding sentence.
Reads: 45 V
